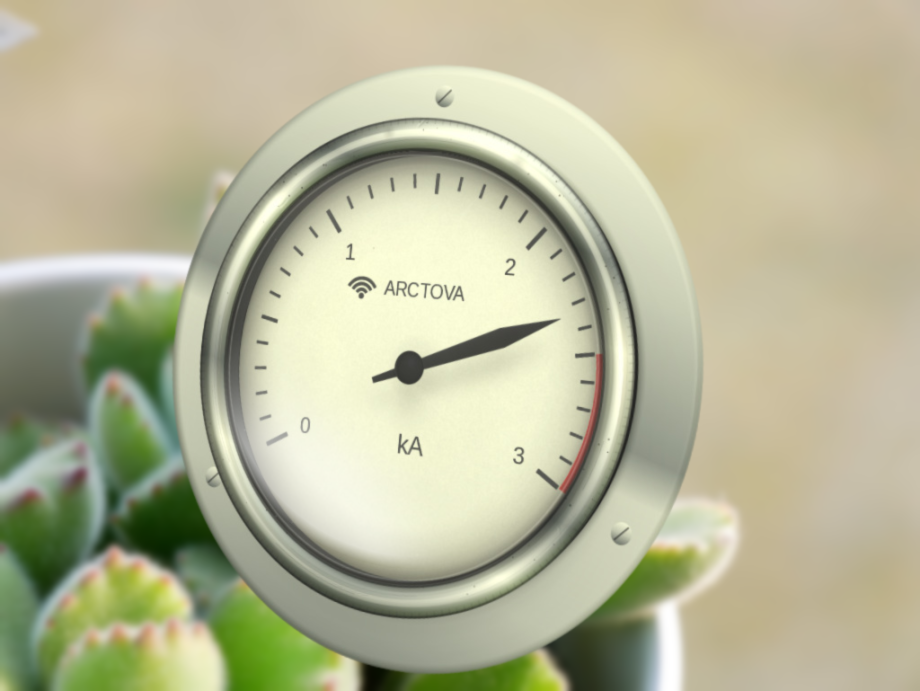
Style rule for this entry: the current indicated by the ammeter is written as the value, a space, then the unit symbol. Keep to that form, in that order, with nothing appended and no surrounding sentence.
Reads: 2.35 kA
